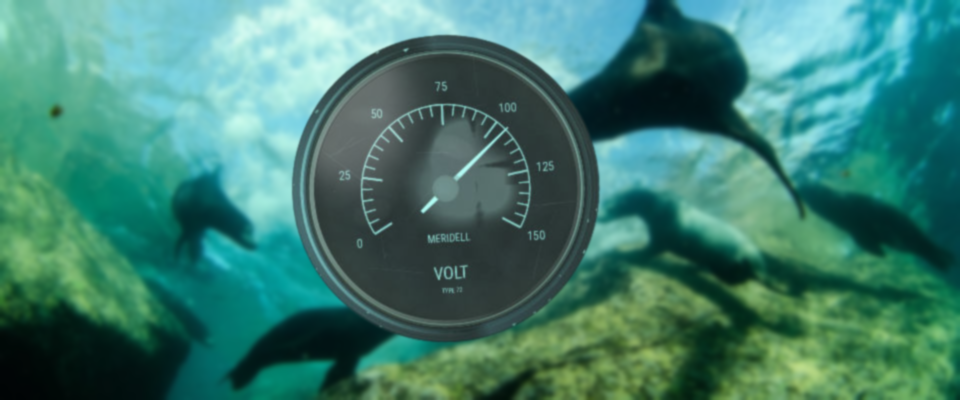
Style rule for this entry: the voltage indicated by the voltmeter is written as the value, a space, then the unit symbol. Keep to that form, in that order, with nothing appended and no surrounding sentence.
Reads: 105 V
